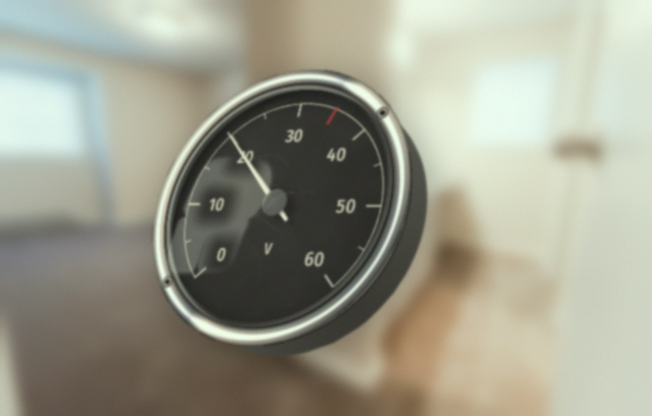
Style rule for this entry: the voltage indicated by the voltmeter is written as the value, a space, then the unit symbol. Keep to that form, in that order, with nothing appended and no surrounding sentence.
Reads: 20 V
